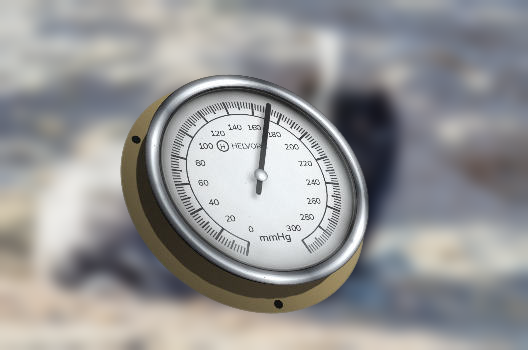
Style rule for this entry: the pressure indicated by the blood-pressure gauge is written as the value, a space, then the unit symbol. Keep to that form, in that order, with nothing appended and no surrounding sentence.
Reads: 170 mmHg
